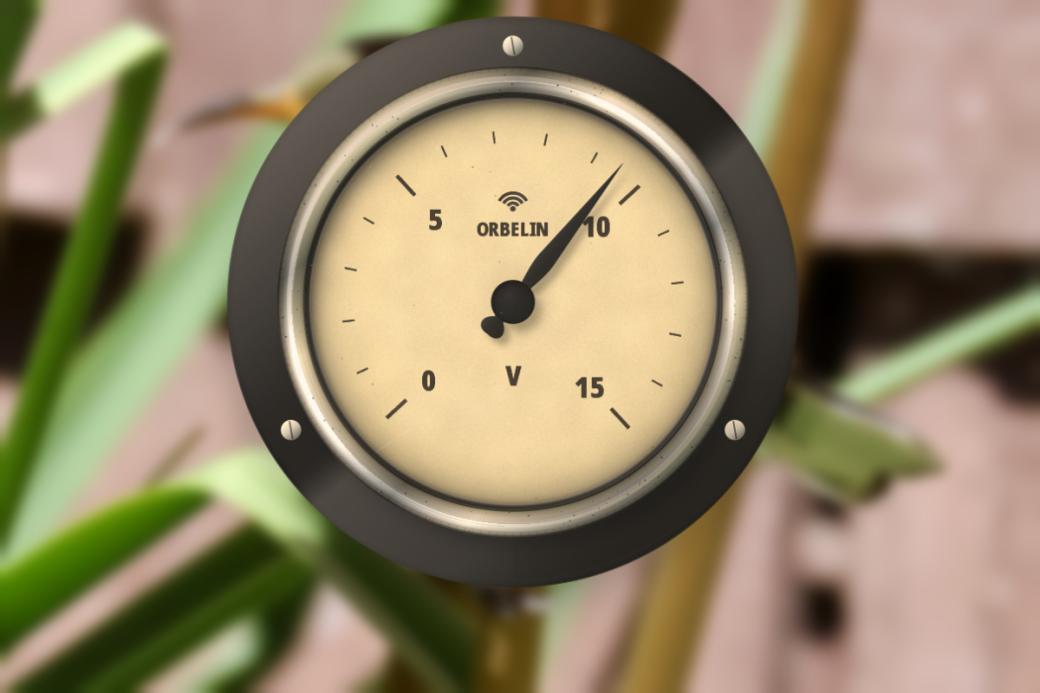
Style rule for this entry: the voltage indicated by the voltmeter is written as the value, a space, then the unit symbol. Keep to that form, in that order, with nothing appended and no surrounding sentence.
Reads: 9.5 V
